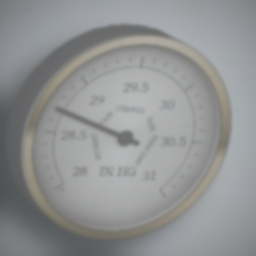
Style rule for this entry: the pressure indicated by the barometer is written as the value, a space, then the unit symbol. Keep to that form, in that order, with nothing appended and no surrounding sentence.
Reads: 28.7 inHg
